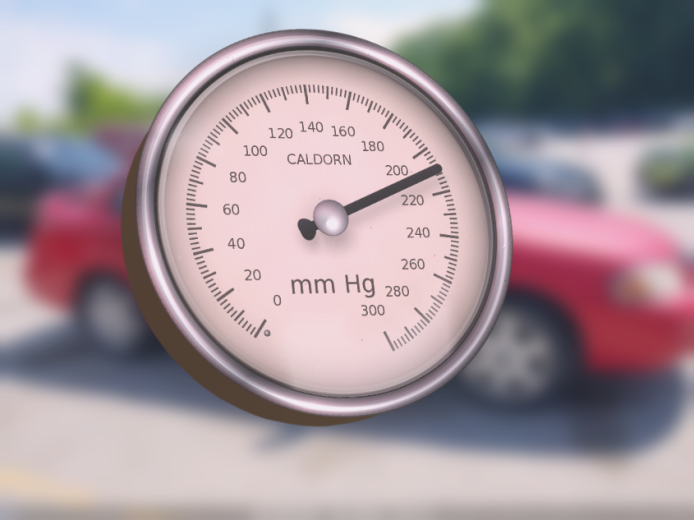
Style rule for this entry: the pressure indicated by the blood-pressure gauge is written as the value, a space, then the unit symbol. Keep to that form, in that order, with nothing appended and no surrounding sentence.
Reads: 210 mmHg
